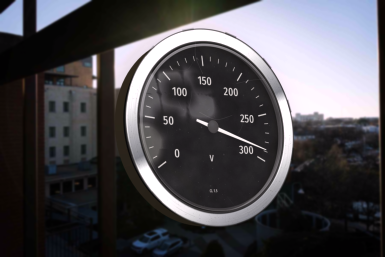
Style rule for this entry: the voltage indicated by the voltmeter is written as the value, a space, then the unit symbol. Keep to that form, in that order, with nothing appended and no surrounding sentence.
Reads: 290 V
